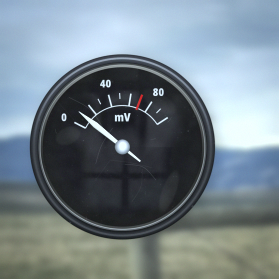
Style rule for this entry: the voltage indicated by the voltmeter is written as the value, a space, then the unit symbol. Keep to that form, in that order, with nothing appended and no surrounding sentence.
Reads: 10 mV
